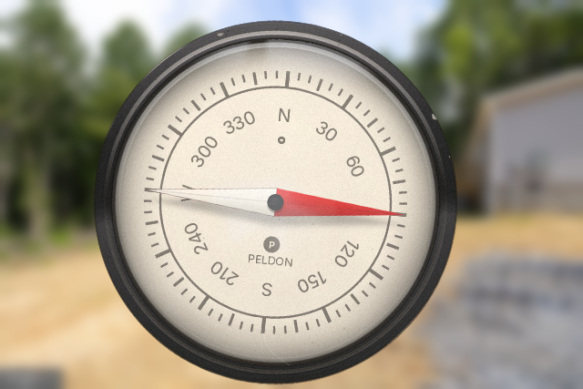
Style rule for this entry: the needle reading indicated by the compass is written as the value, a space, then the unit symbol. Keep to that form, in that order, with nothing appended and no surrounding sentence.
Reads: 90 °
